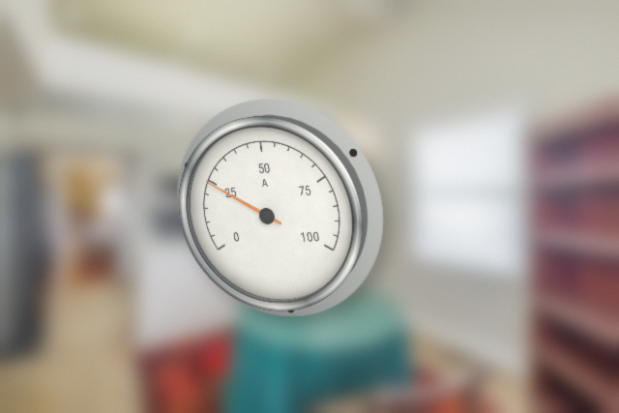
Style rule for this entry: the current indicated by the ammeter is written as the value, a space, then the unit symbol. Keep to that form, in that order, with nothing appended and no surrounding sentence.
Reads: 25 A
